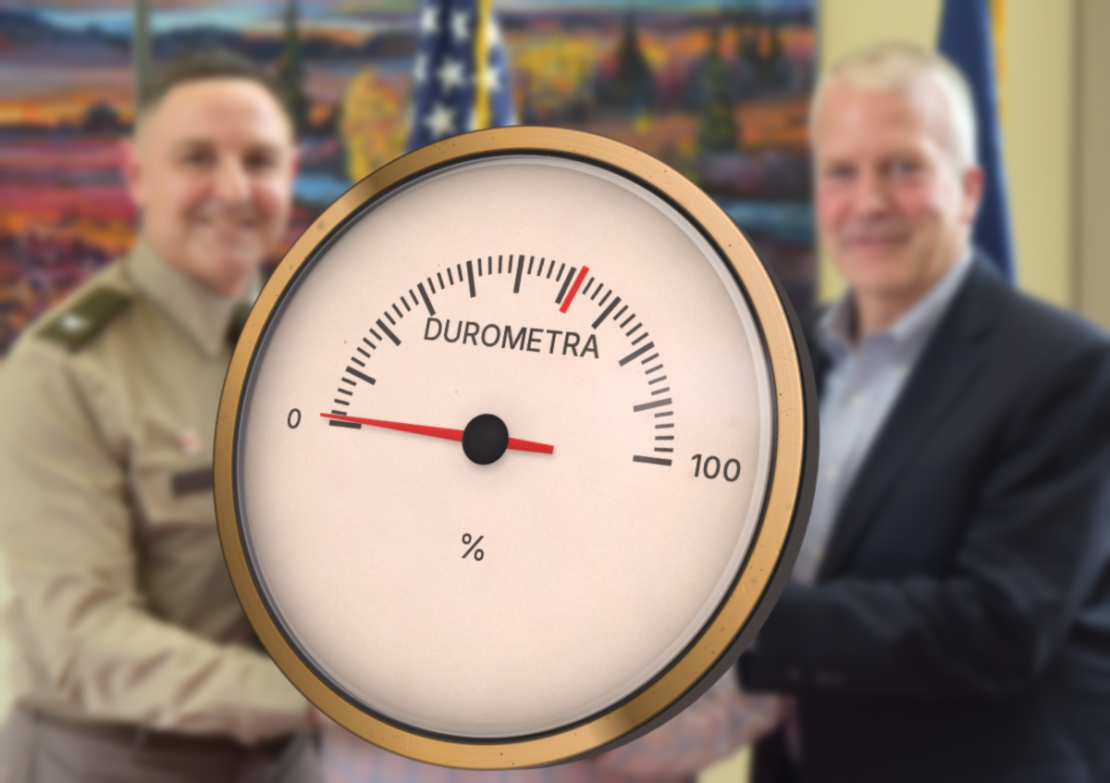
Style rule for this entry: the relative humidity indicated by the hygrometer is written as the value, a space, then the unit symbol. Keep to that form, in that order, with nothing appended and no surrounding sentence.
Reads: 1 %
